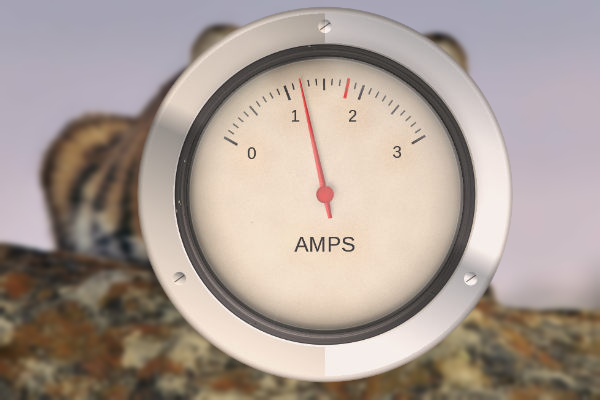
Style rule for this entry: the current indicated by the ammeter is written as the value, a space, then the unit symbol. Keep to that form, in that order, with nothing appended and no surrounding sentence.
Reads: 1.2 A
